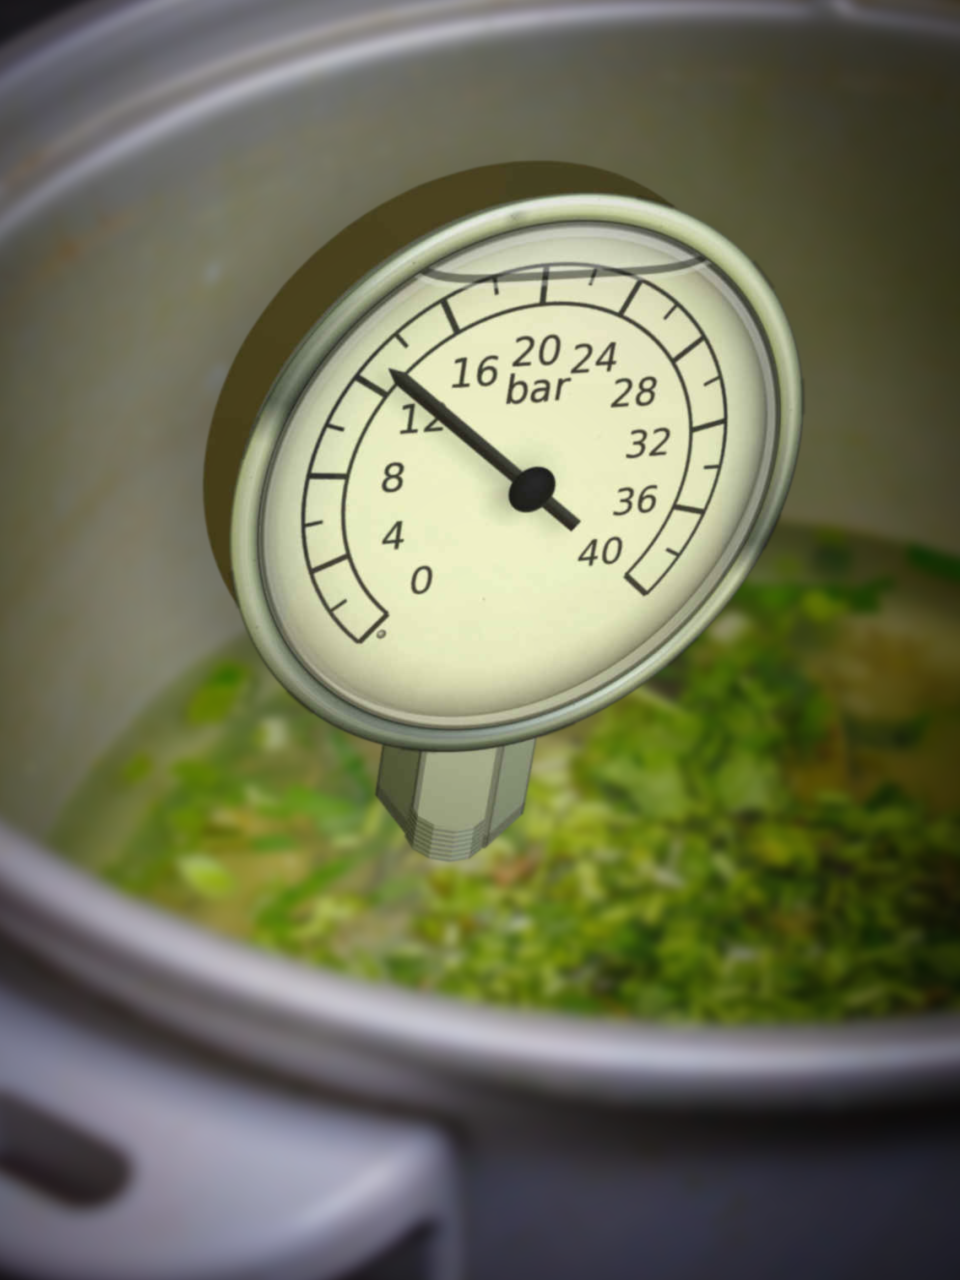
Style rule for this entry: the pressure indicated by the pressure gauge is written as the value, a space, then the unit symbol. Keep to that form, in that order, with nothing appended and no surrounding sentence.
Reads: 13 bar
